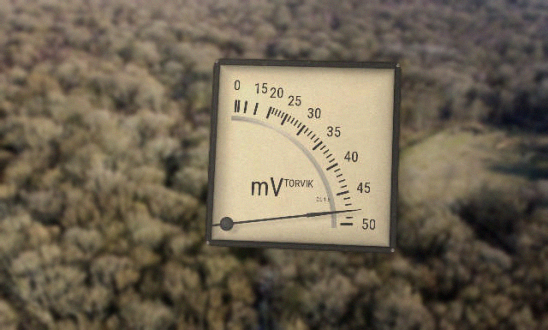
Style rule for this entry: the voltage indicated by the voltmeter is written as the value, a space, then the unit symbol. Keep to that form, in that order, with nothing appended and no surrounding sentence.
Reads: 48 mV
